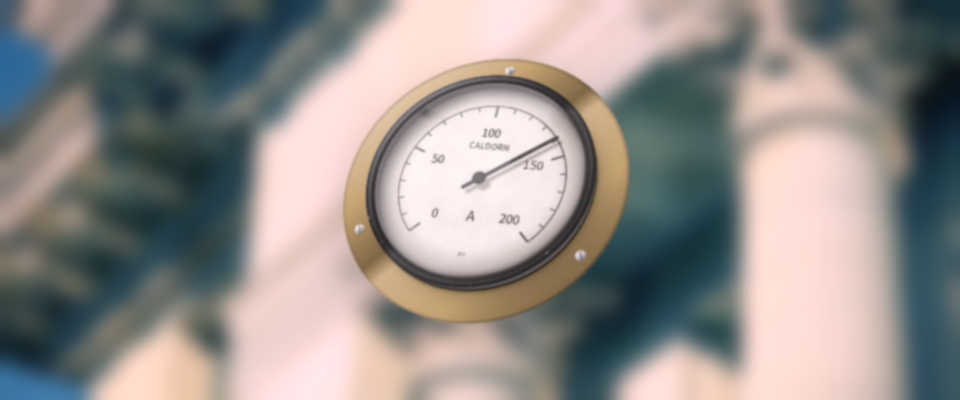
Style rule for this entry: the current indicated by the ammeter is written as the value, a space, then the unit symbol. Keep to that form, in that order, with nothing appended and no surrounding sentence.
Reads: 140 A
